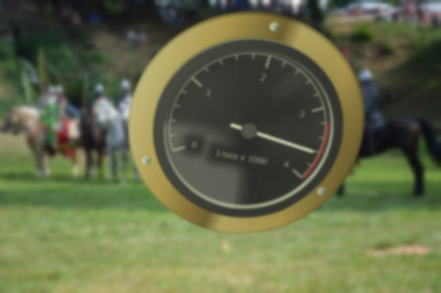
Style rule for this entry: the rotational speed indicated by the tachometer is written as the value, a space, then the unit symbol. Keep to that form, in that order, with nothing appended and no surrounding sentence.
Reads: 3600 rpm
